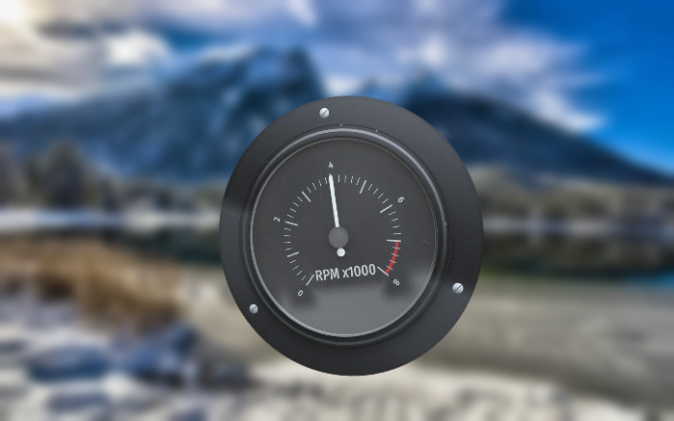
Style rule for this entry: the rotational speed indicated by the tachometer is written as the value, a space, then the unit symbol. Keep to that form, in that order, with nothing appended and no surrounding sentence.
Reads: 4000 rpm
